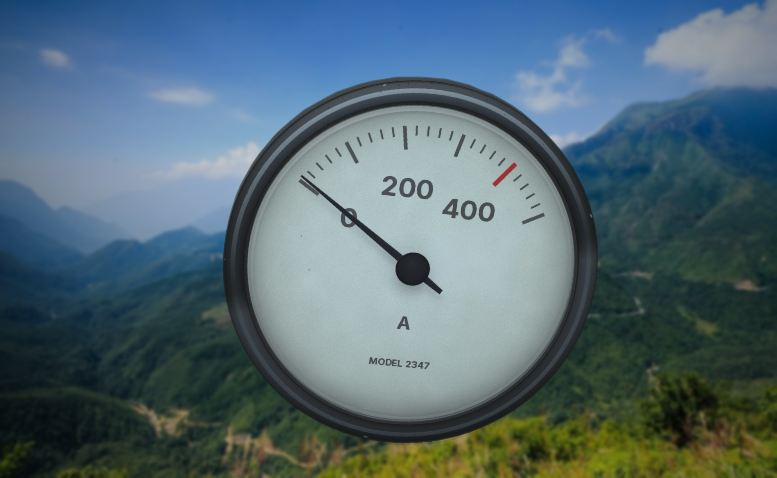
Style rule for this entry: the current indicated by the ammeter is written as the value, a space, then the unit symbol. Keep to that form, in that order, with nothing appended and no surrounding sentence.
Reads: 10 A
